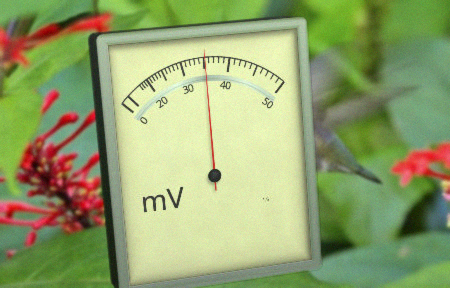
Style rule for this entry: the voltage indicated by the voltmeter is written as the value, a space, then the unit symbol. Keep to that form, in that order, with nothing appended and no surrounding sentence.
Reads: 35 mV
